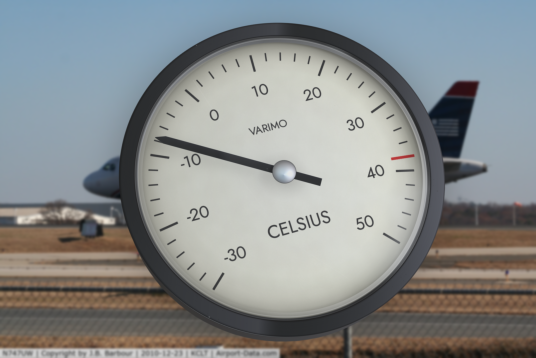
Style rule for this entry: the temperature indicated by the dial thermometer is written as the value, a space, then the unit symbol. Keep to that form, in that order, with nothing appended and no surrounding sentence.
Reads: -8 °C
